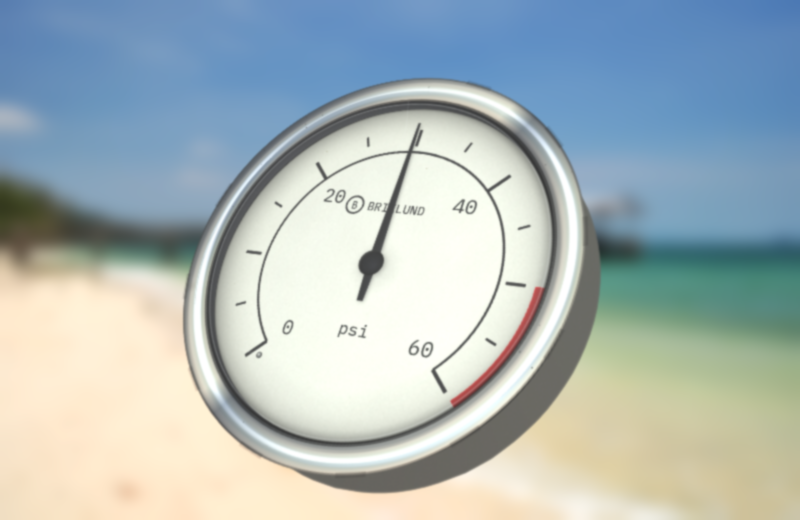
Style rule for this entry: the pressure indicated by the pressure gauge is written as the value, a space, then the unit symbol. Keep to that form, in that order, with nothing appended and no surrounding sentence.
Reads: 30 psi
